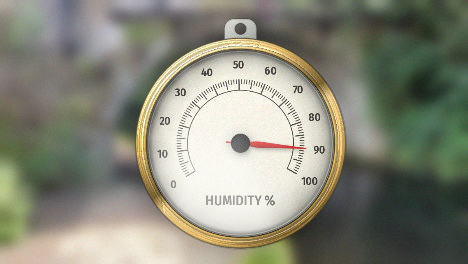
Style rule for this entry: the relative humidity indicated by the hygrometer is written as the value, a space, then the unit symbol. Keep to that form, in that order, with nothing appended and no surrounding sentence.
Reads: 90 %
